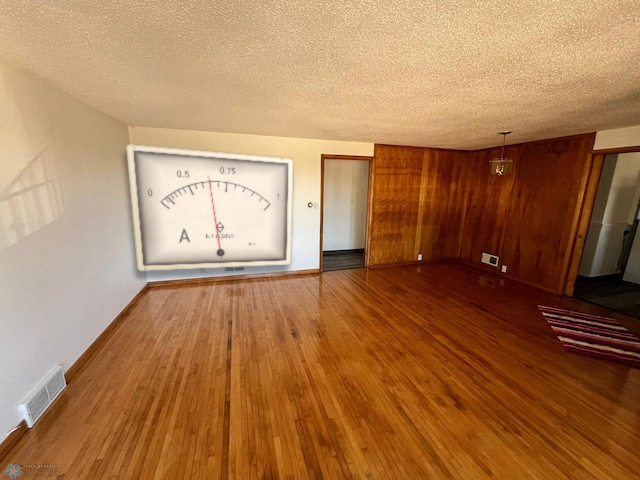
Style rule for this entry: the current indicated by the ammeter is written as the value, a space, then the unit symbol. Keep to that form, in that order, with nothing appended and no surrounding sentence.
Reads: 0.65 A
